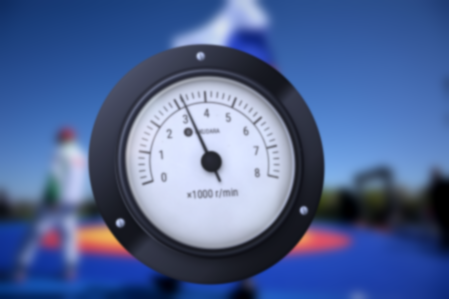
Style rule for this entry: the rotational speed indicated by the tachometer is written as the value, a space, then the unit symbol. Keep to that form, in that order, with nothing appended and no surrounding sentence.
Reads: 3200 rpm
